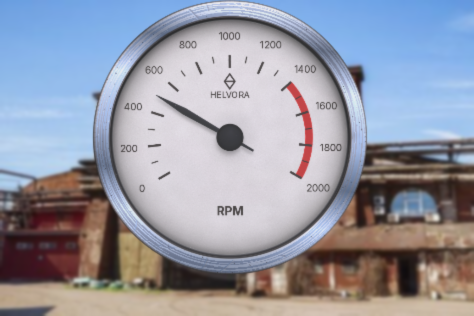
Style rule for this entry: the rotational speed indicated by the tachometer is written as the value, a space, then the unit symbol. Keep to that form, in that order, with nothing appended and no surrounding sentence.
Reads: 500 rpm
